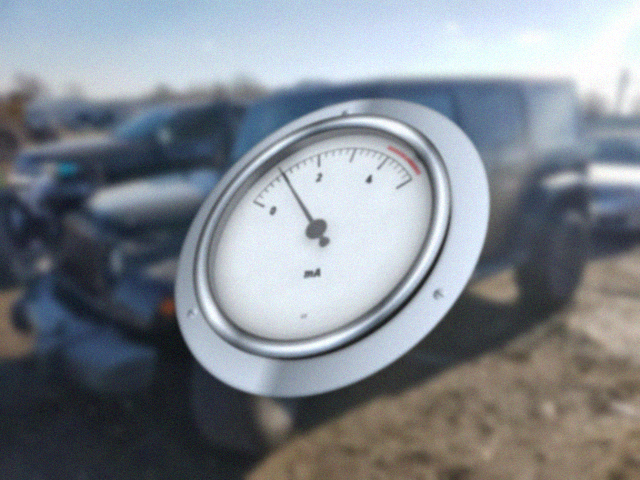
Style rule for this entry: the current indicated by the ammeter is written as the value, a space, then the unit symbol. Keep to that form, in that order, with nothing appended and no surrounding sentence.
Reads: 1 mA
